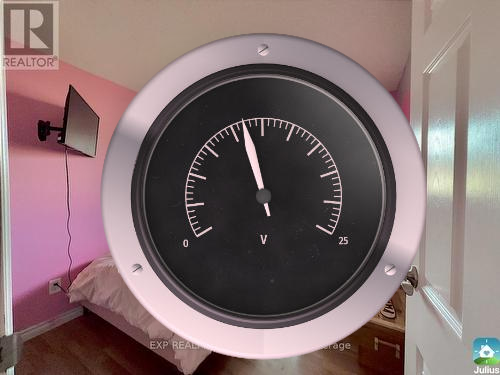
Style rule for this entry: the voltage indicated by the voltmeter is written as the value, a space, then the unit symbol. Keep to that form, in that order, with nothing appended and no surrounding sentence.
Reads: 11 V
